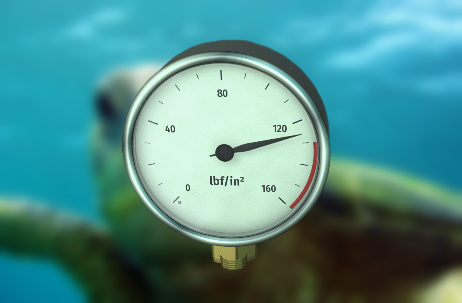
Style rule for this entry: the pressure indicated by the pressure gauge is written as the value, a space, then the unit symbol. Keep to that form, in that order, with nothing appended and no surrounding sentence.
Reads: 125 psi
